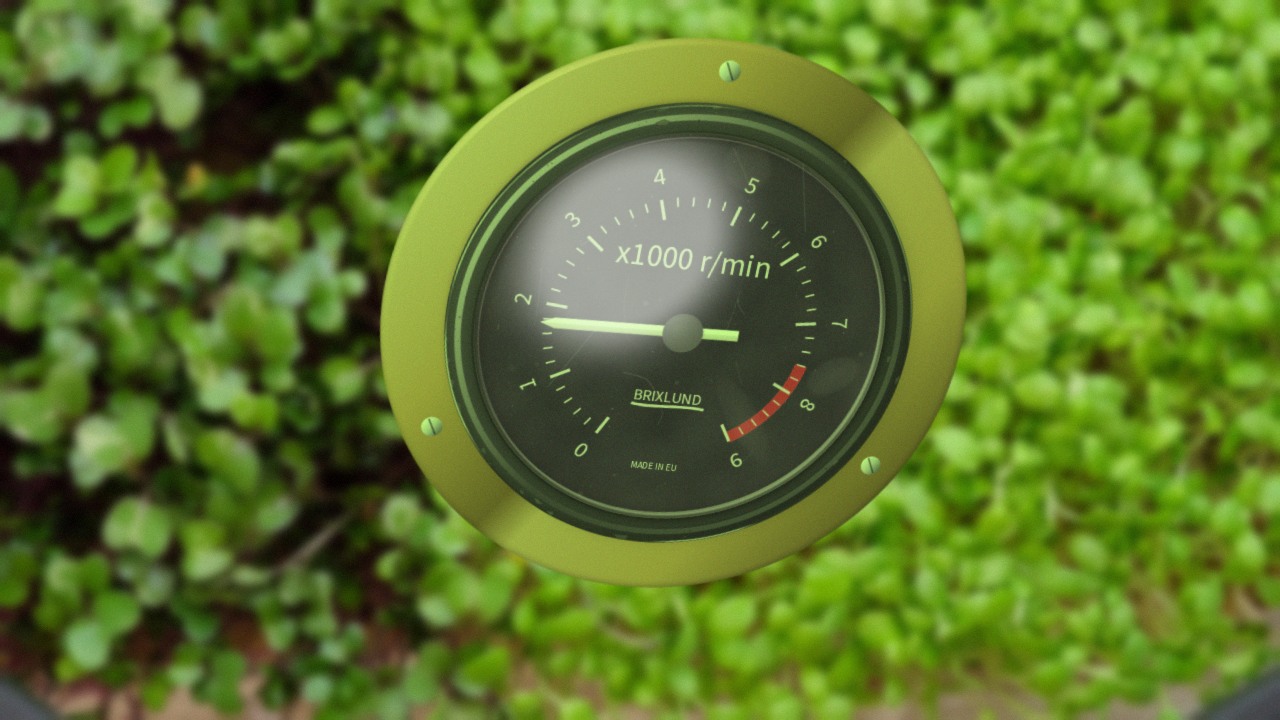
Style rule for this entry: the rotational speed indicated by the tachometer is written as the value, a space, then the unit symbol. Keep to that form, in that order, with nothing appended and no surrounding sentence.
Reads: 1800 rpm
